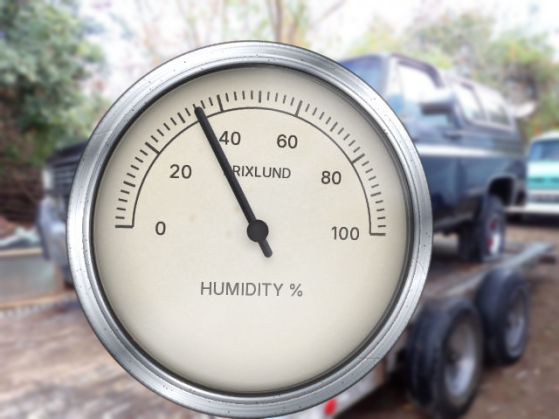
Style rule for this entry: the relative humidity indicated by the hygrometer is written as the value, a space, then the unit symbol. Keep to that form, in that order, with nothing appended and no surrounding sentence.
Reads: 34 %
